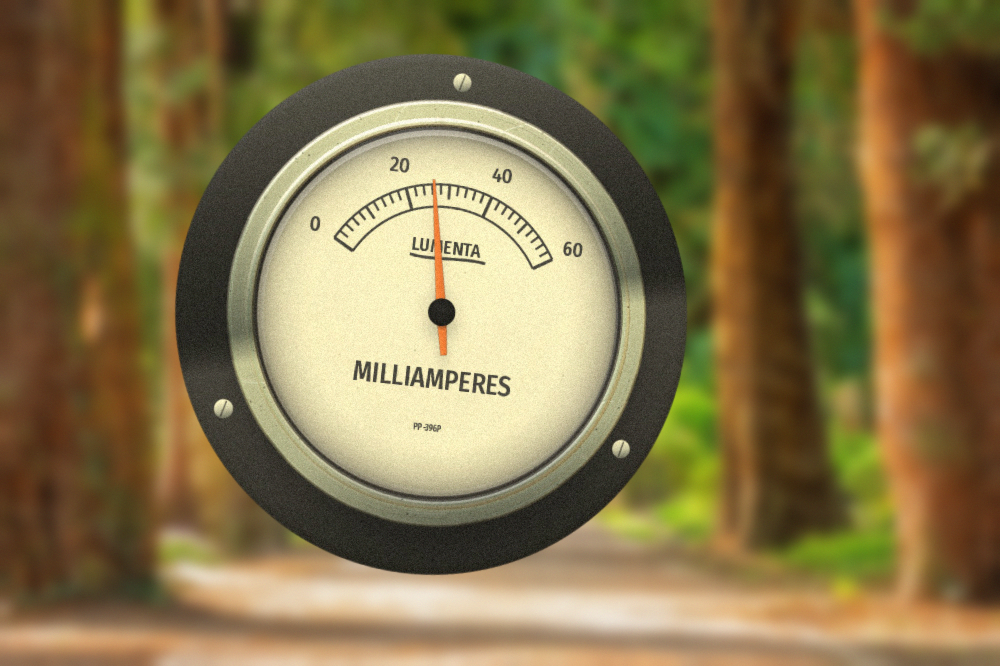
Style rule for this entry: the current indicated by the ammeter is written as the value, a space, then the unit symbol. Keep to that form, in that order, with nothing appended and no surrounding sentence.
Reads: 26 mA
